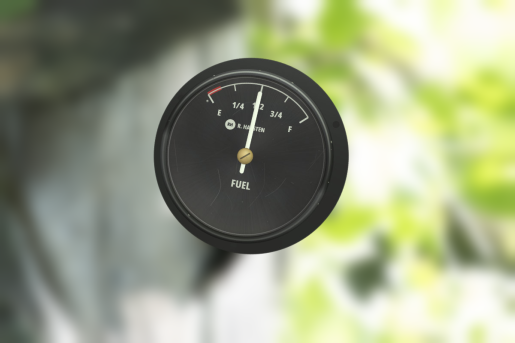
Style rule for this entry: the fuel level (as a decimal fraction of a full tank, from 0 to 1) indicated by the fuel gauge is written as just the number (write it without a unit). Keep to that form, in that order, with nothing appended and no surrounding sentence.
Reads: 0.5
